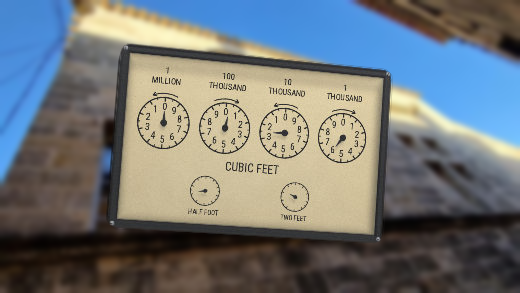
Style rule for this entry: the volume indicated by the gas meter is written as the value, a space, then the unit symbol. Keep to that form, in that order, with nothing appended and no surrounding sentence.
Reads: 2600 ft³
